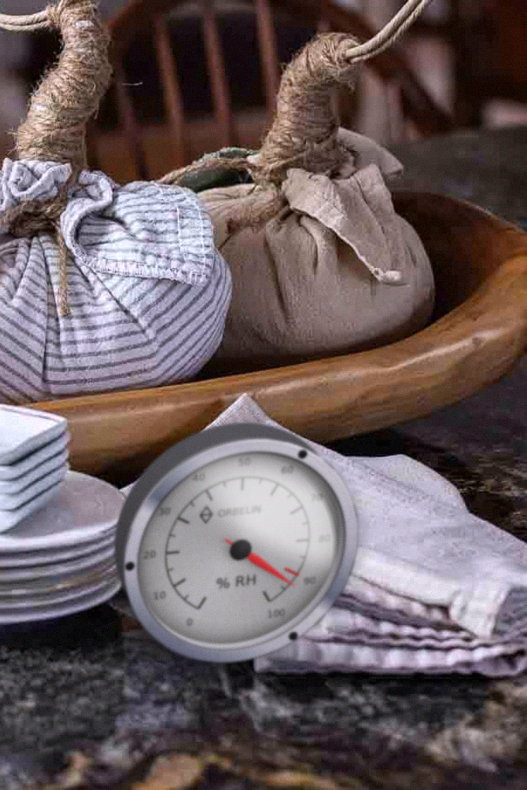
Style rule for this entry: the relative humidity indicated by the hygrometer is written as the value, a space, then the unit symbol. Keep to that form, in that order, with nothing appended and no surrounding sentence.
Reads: 92.5 %
